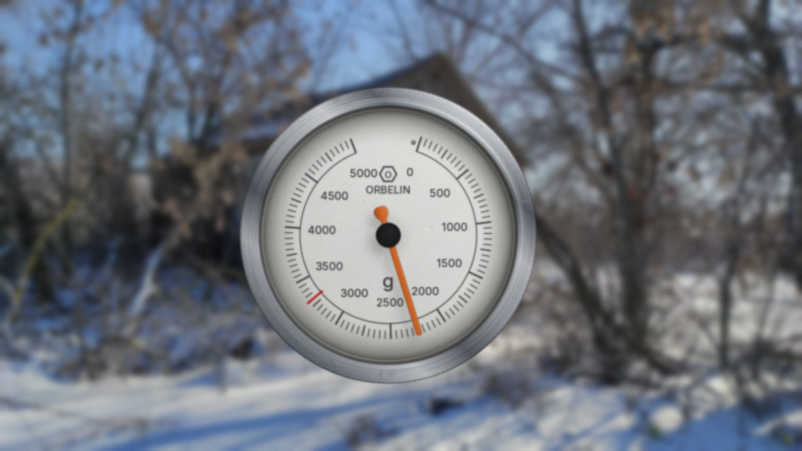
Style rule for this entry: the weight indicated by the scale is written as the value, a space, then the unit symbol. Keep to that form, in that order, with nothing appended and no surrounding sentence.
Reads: 2250 g
